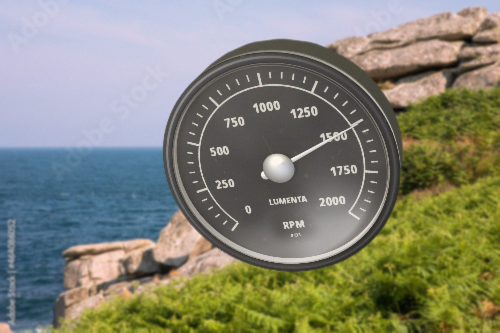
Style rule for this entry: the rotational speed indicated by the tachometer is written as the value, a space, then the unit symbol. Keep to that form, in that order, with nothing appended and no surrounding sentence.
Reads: 1500 rpm
